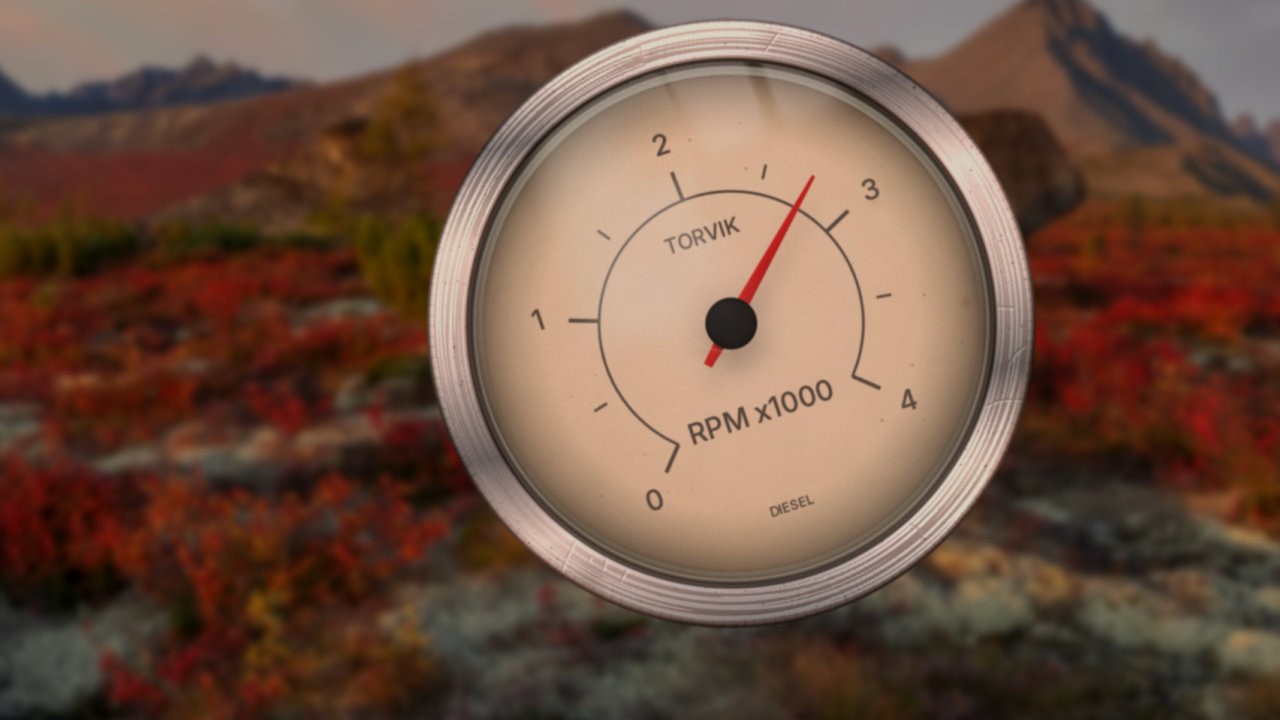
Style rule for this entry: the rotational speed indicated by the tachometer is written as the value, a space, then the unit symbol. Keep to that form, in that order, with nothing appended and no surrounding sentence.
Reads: 2750 rpm
